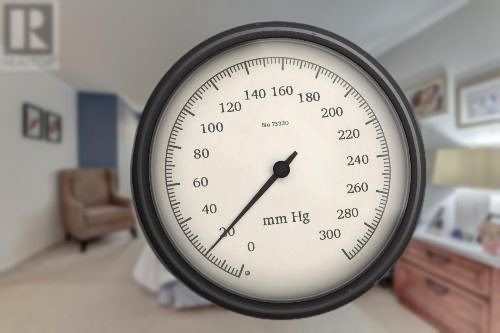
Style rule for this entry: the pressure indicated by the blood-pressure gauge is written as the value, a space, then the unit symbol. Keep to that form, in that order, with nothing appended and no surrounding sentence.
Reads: 20 mmHg
